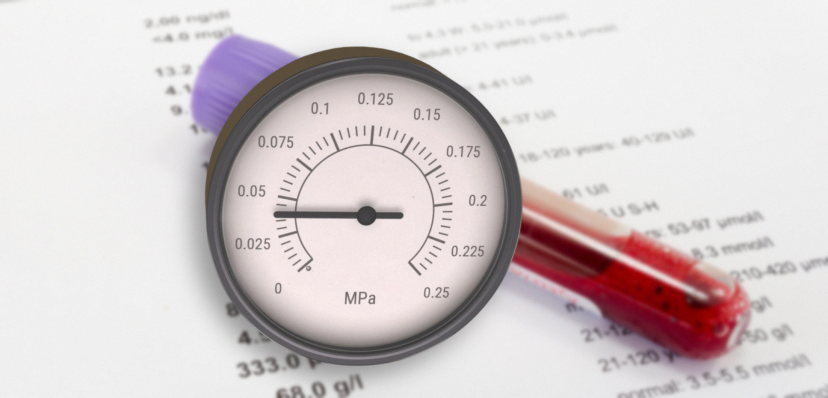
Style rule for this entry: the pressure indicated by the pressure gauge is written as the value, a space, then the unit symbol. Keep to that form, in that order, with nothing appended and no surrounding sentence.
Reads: 0.04 MPa
